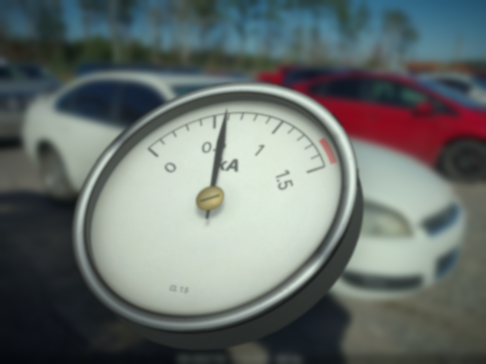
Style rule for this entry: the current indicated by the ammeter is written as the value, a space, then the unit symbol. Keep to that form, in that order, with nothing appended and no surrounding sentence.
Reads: 0.6 kA
